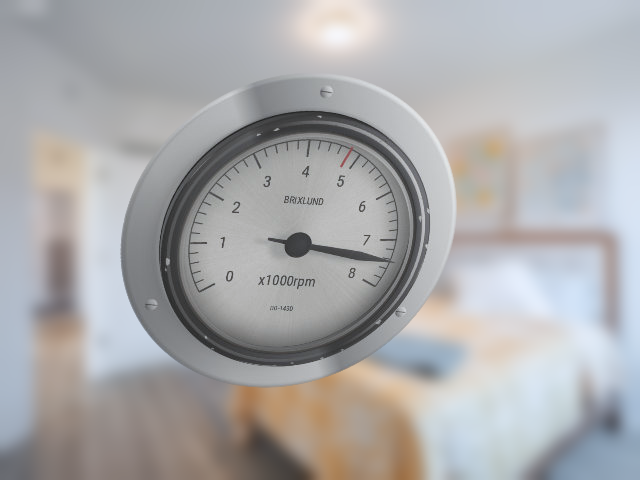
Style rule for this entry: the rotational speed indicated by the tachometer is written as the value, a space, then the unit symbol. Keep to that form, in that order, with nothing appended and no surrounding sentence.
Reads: 7400 rpm
